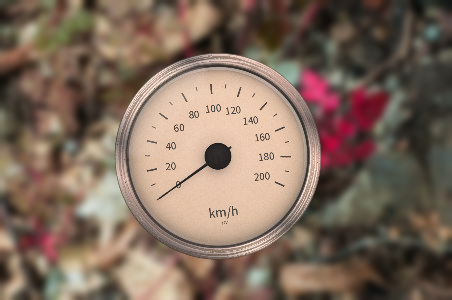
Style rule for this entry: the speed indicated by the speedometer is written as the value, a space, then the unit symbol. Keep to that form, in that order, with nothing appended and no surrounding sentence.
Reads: 0 km/h
